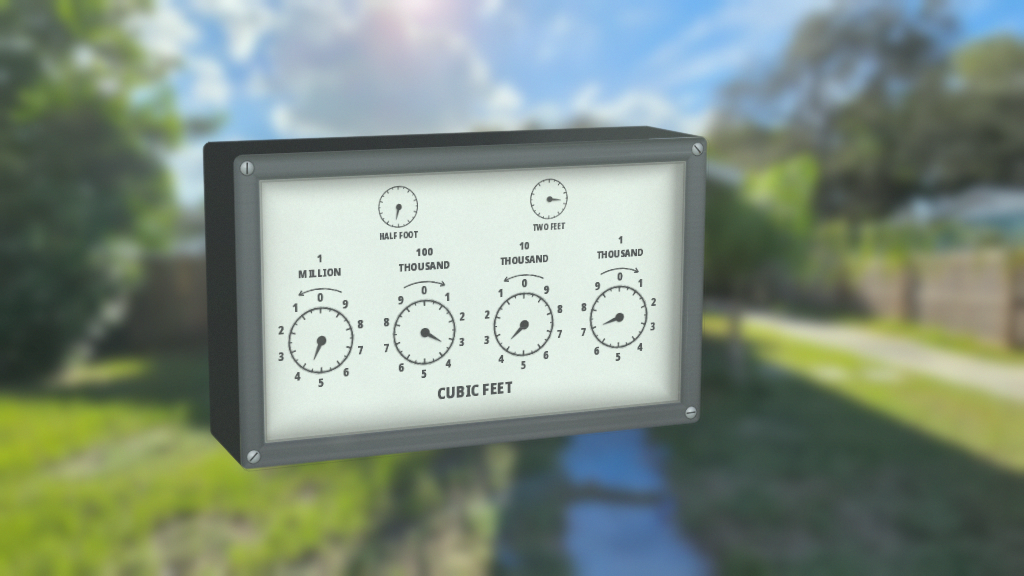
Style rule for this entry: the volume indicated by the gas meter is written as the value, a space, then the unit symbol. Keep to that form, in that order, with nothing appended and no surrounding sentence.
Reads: 433700 ft³
